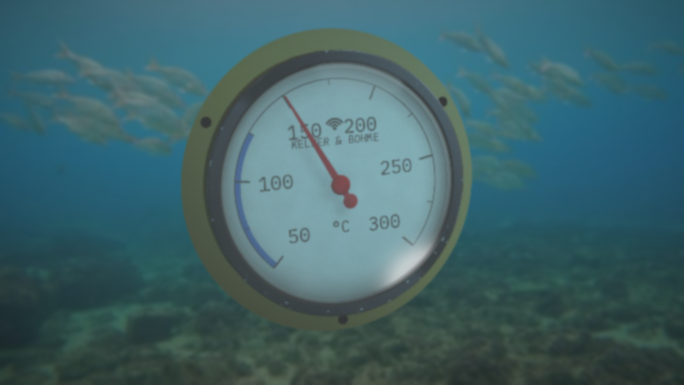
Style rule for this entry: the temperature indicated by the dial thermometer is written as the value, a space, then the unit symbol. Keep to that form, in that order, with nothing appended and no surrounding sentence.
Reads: 150 °C
